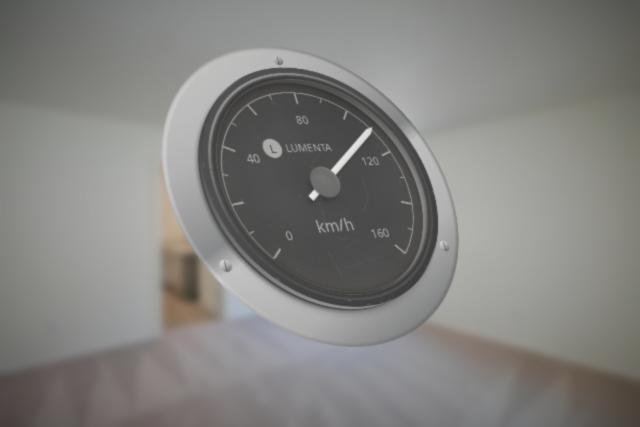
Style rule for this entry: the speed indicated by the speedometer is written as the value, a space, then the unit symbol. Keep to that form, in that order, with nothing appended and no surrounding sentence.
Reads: 110 km/h
